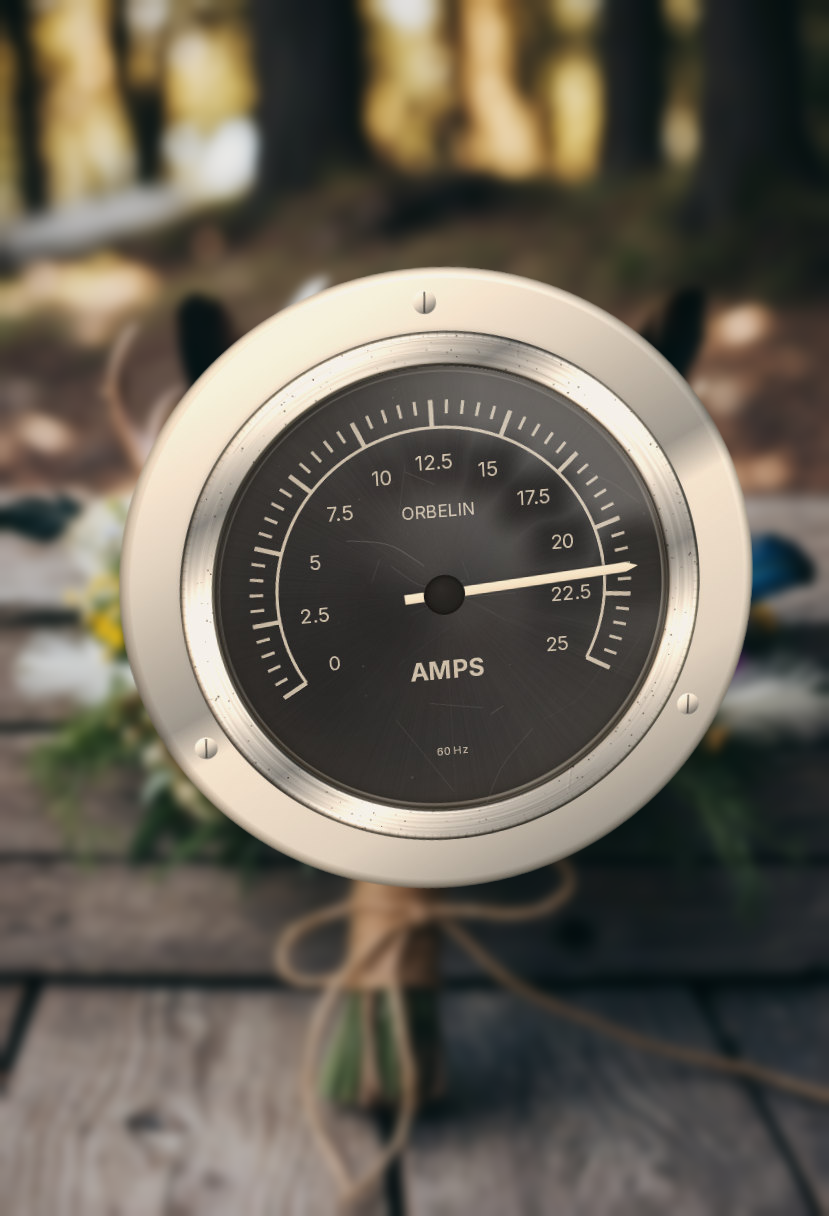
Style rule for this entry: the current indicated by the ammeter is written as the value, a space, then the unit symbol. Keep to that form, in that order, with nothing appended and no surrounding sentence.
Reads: 21.5 A
